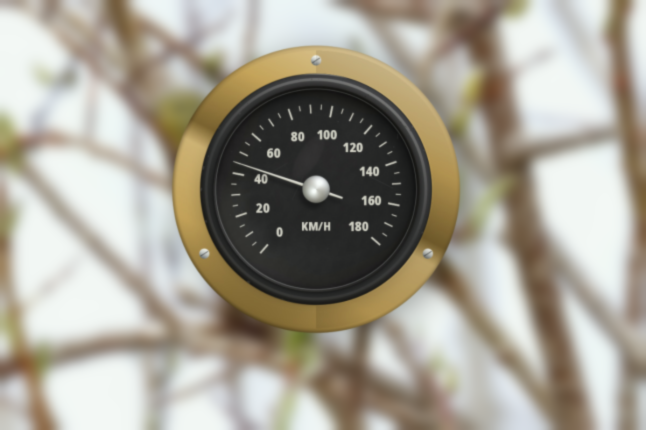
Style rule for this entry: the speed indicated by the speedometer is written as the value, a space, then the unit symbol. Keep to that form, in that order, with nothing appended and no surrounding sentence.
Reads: 45 km/h
